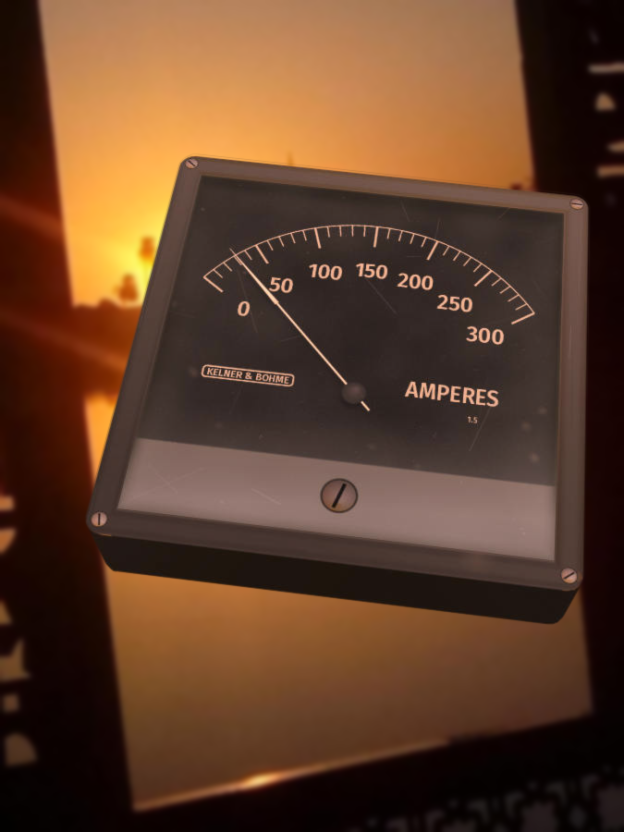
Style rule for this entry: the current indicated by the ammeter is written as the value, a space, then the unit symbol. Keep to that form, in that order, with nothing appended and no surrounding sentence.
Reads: 30 A
